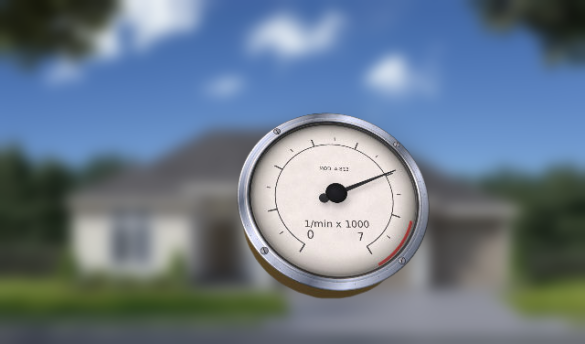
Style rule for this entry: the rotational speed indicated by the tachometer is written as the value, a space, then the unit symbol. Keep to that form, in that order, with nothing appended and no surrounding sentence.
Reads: 5000 rpm
